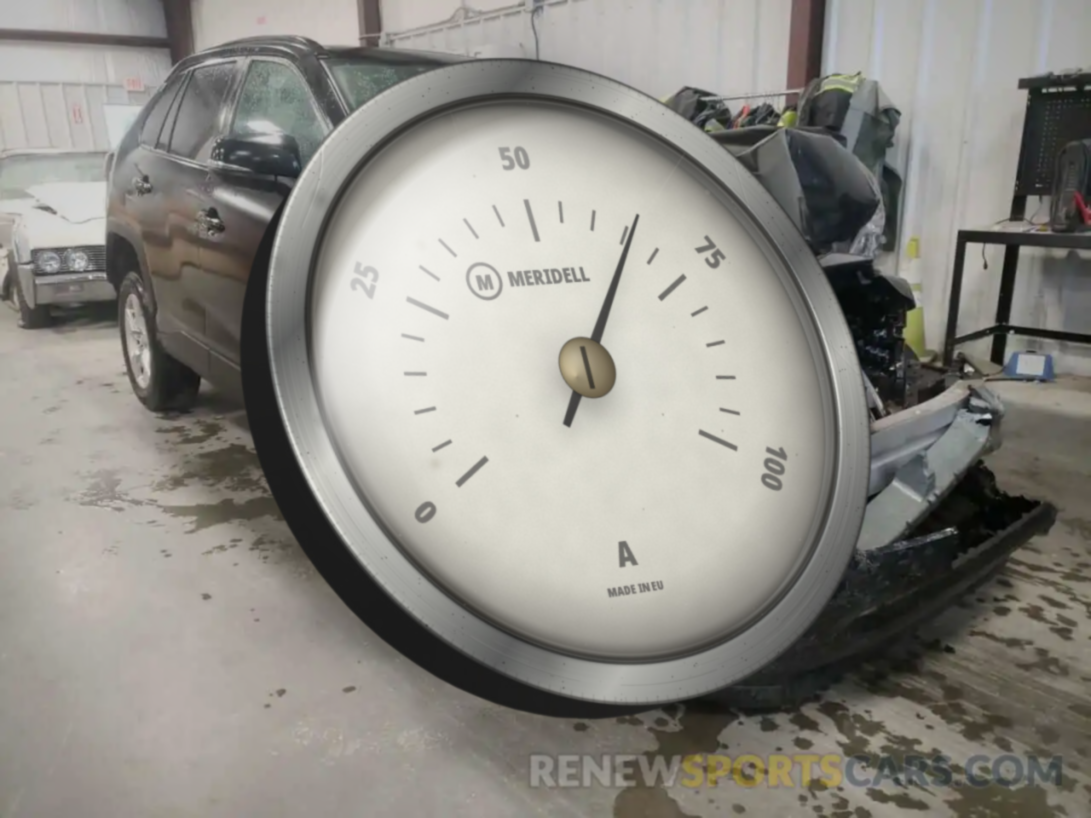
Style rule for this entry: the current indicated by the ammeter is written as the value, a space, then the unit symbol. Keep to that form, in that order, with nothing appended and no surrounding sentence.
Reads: 65 A
